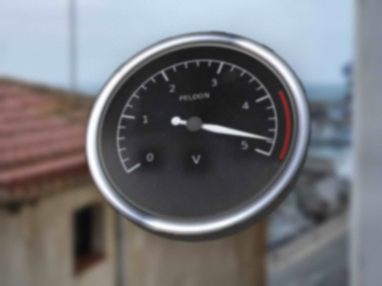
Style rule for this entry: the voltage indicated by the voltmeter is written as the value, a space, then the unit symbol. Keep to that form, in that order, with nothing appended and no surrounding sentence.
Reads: 4.8 V
